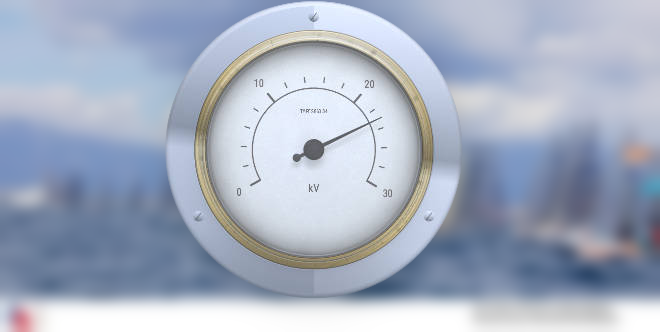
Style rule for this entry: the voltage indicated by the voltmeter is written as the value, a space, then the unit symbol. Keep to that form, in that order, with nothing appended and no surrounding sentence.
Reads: 23 kV
